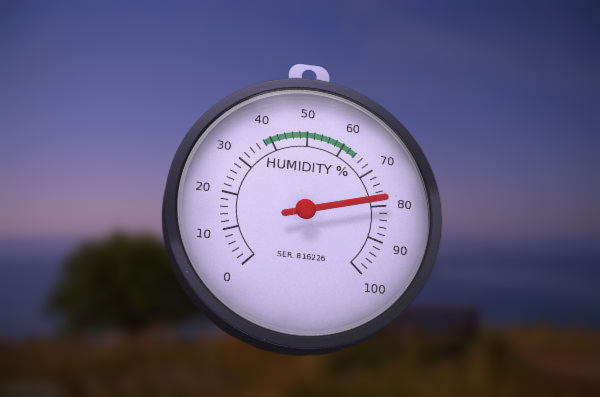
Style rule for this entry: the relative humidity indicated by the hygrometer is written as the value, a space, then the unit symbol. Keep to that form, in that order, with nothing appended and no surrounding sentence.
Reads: 78 %
